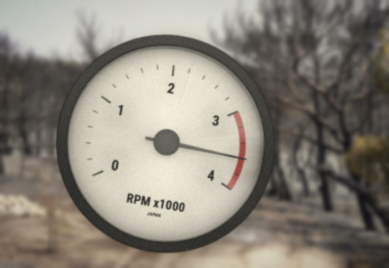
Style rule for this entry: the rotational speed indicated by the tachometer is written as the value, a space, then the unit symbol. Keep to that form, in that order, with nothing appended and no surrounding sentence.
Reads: 3600 rpm
